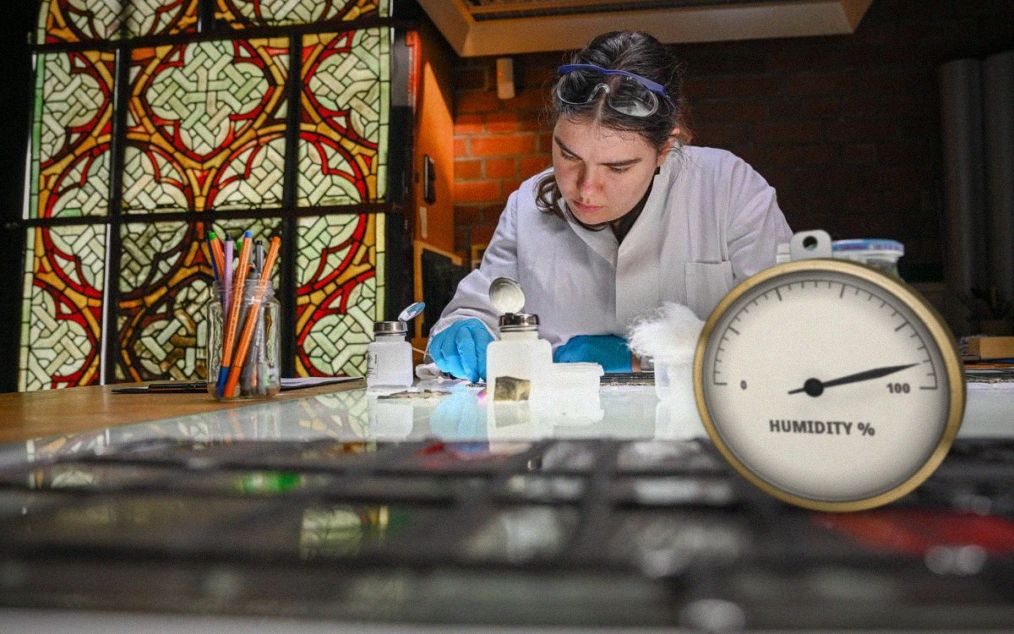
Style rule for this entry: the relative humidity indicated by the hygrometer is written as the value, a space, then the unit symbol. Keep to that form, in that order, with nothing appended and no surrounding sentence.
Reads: 92 %
